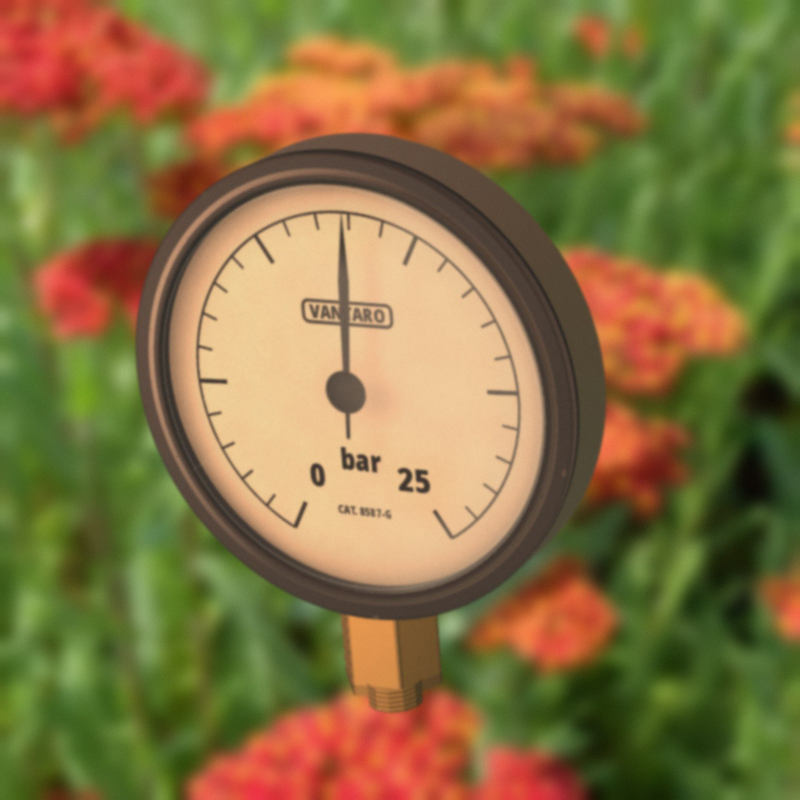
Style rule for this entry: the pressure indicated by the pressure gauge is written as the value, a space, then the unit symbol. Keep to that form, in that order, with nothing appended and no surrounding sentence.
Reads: 13 bar
